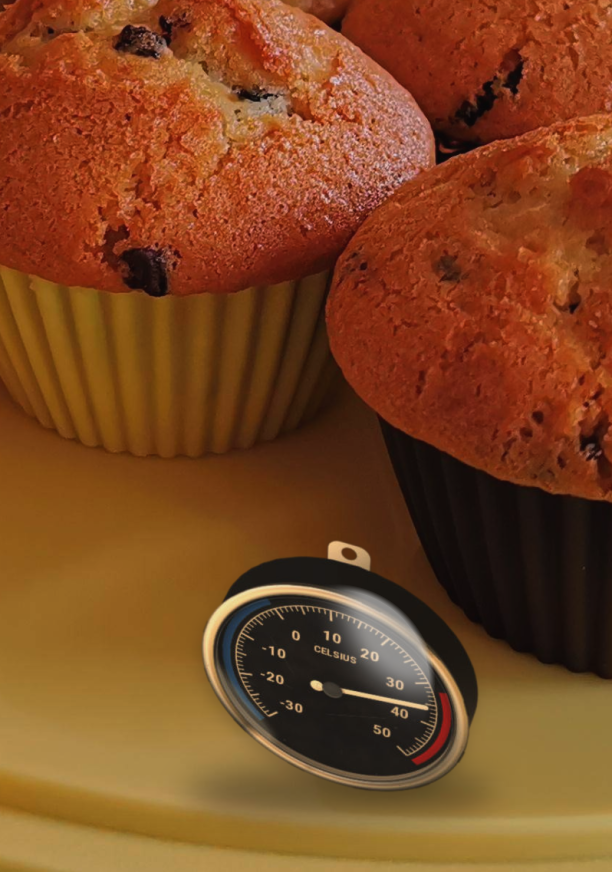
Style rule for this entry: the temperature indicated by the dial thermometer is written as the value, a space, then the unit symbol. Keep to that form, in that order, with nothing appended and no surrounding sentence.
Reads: 35 °C
